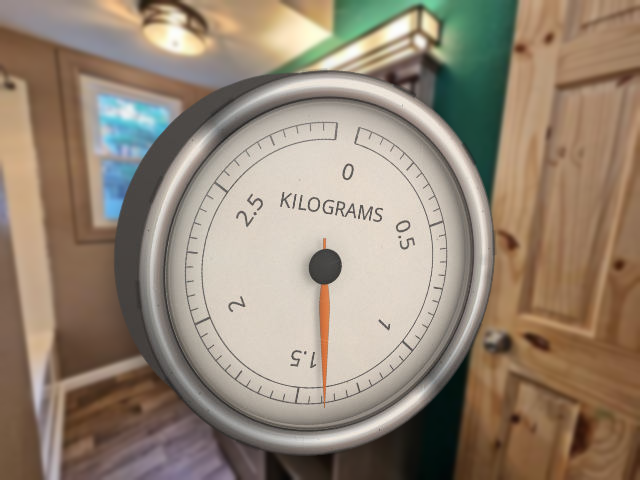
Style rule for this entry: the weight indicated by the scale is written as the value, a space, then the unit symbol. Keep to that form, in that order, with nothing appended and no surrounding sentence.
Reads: 1.4 kg
